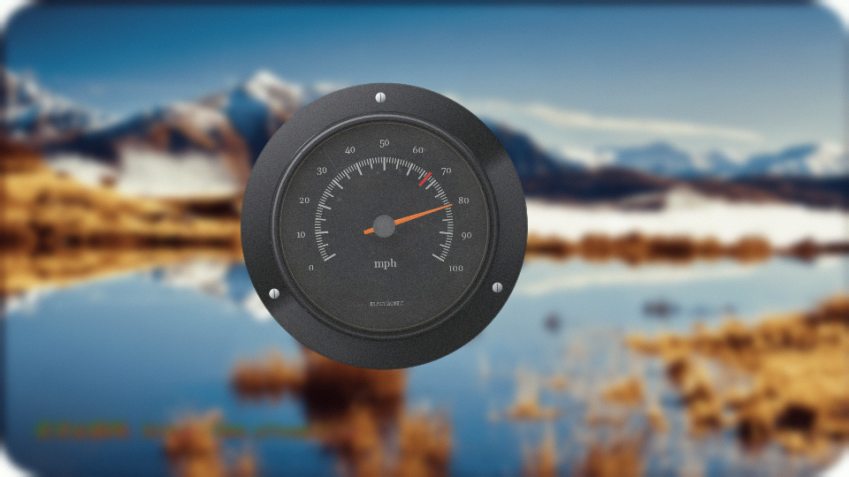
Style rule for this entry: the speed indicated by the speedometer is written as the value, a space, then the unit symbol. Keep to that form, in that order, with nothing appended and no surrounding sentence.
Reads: 80 mph
